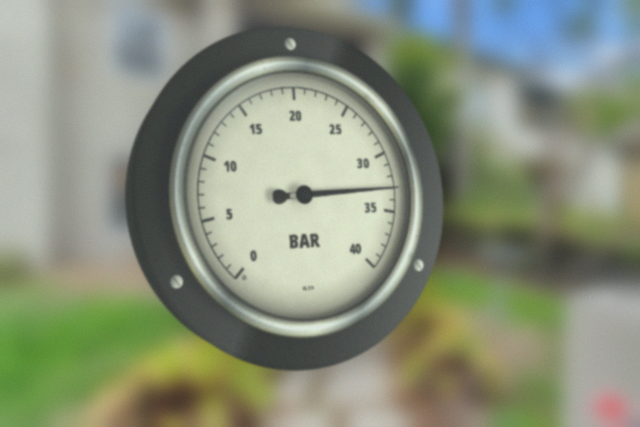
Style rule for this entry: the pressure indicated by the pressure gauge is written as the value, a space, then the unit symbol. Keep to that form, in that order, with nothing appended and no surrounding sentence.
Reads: 33 bar
